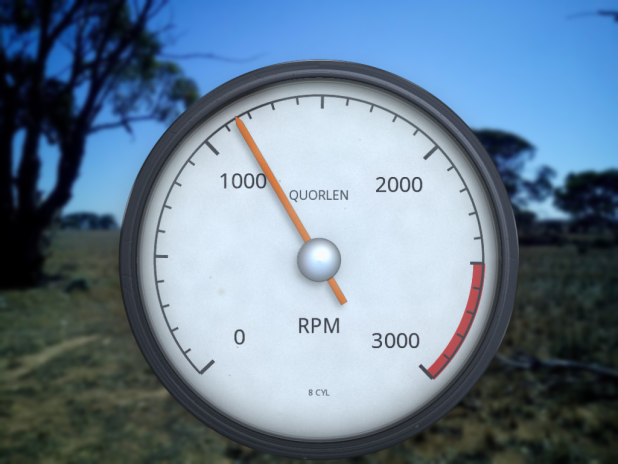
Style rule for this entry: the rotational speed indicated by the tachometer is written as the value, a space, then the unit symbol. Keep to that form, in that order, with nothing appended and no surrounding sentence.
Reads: 1150 rpm
